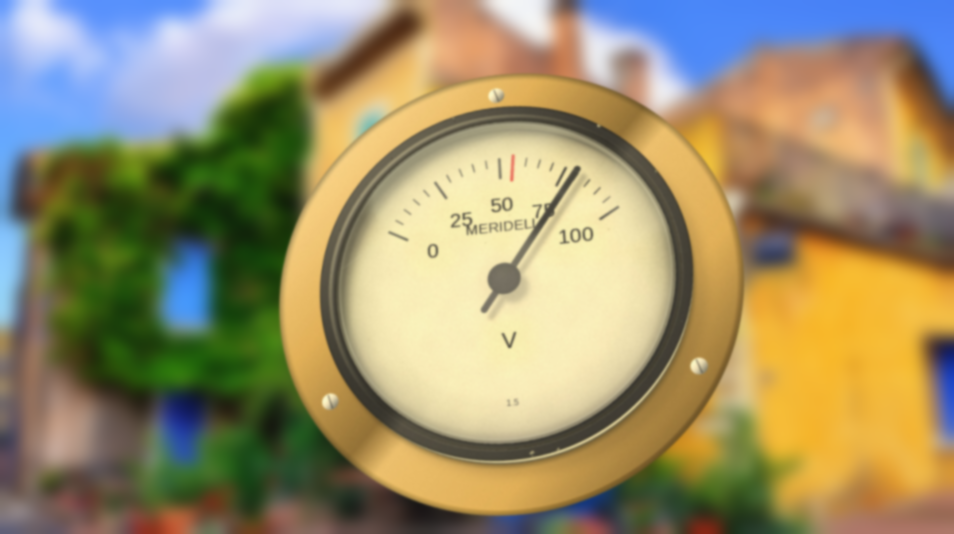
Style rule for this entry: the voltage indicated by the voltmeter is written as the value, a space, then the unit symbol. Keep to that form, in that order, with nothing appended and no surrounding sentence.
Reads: 80 V
